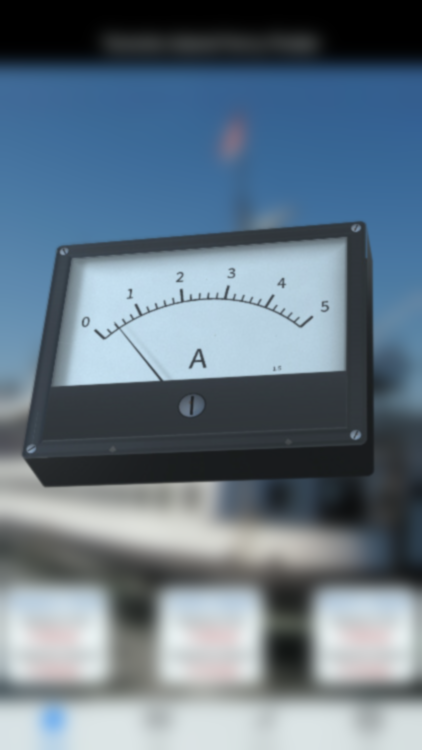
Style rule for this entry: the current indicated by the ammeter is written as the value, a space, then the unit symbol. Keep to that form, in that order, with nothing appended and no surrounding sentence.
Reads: 0.4 A
